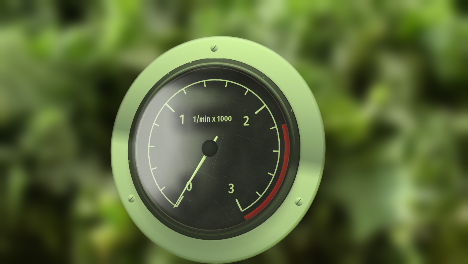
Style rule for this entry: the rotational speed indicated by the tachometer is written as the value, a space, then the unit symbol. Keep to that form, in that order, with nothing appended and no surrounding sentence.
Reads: 0 rpm
